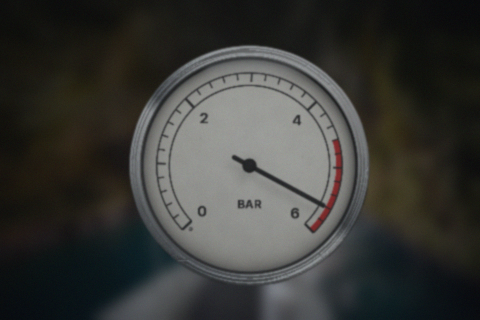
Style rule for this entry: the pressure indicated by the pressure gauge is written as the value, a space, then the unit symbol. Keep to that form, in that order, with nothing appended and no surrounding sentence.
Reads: 5.6 bar
